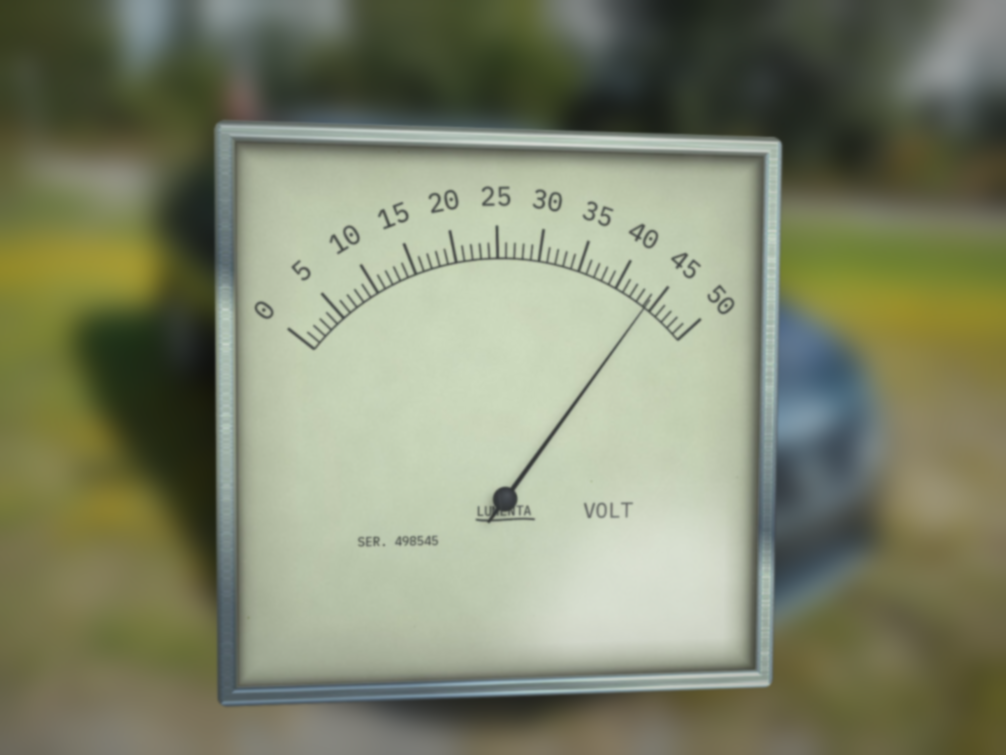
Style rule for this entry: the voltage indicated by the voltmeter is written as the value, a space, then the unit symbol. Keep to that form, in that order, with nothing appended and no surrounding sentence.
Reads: 44 V
